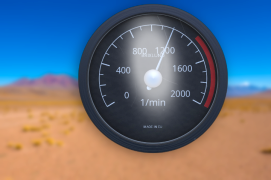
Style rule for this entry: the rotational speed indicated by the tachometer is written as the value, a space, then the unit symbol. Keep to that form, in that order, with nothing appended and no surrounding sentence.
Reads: 1200 rpm
